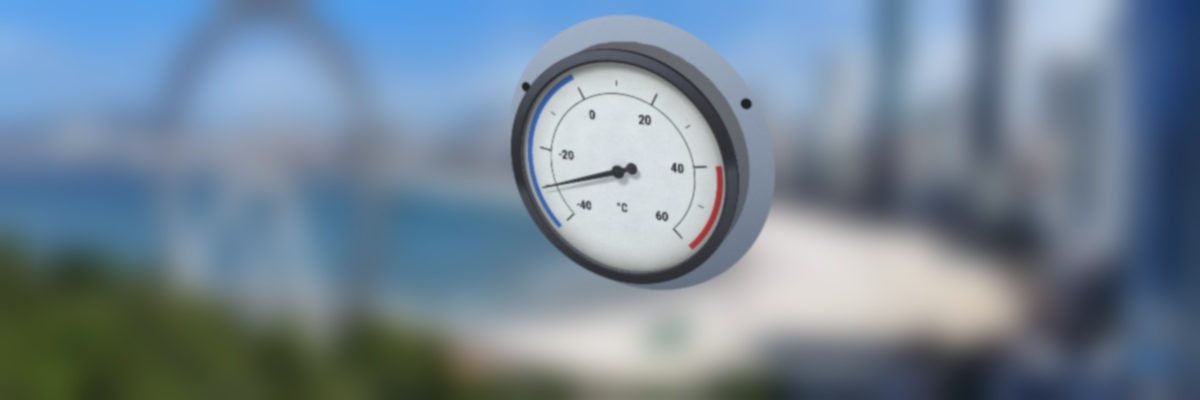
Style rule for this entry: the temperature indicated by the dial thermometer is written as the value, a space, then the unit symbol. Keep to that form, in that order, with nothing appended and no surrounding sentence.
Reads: -30 °C
